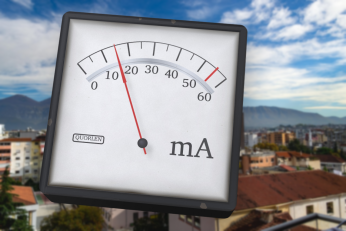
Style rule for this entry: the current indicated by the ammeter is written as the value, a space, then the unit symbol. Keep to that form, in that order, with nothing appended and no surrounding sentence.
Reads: 15 mA
